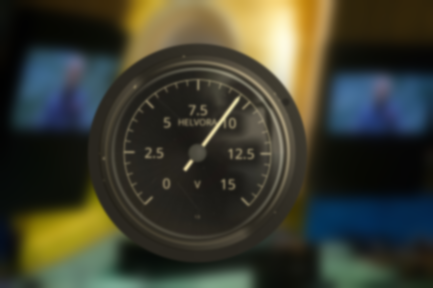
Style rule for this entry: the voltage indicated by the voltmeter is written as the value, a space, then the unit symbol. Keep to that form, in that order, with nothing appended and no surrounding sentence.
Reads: 9.5 V
